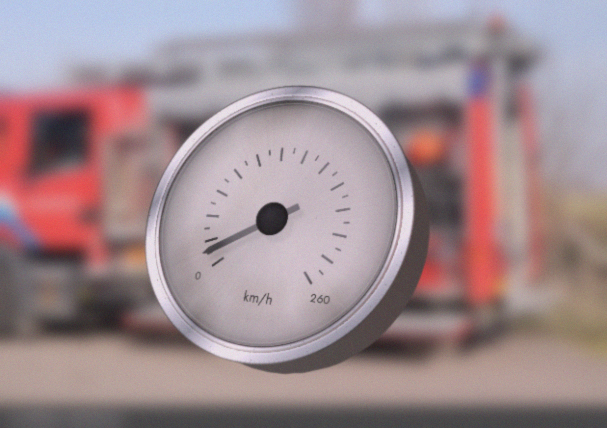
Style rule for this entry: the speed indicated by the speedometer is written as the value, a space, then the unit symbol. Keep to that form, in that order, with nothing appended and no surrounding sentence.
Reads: 10 km/h
